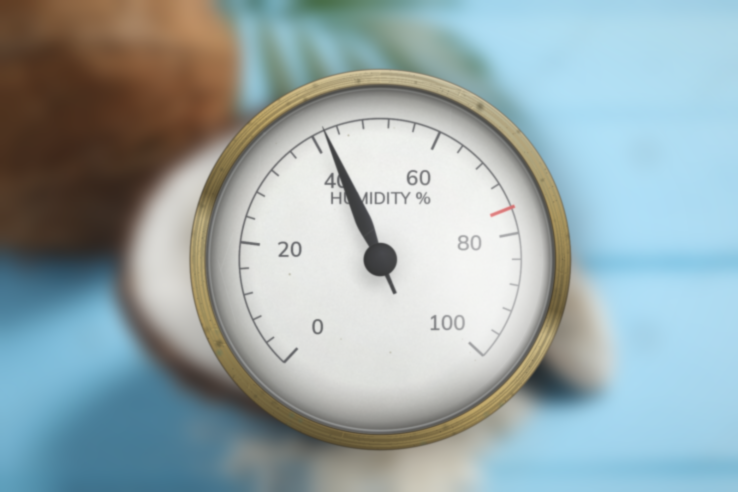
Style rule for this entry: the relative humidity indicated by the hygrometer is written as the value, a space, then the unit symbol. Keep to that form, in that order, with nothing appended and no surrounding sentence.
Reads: 42 %
